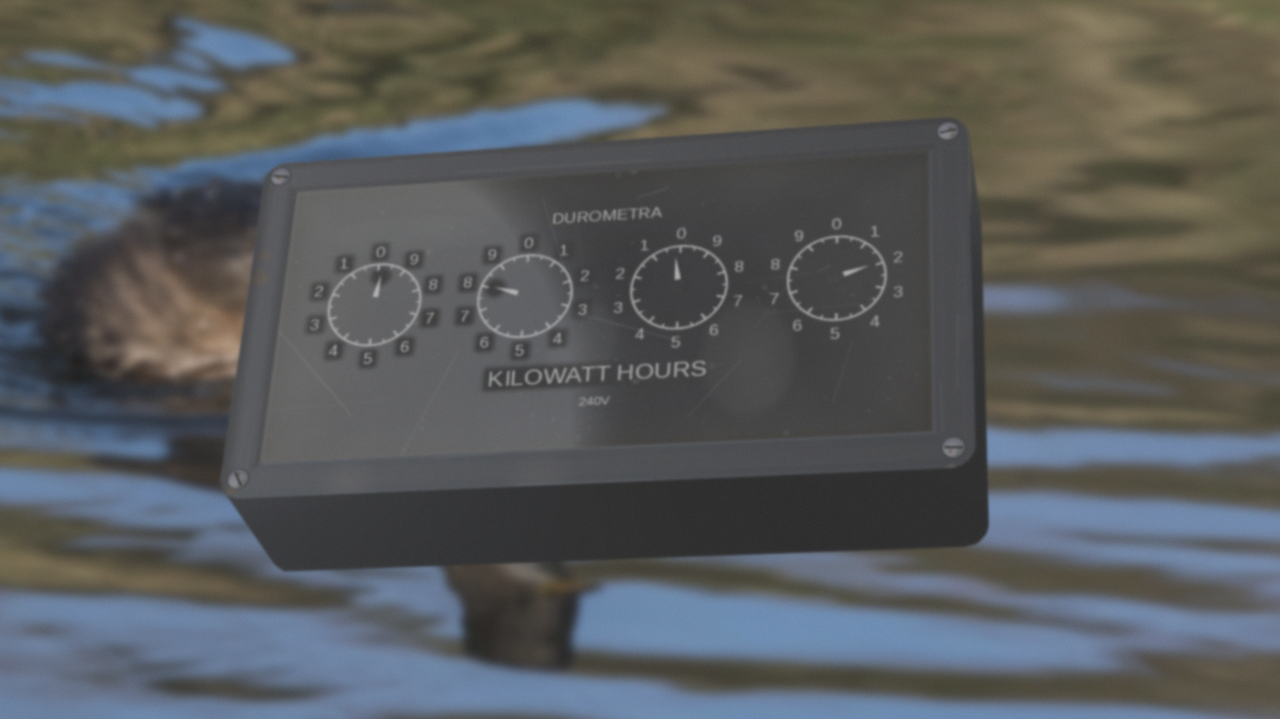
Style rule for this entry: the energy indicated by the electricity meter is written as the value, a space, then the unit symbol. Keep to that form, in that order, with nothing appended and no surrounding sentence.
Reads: 9802 kWh
